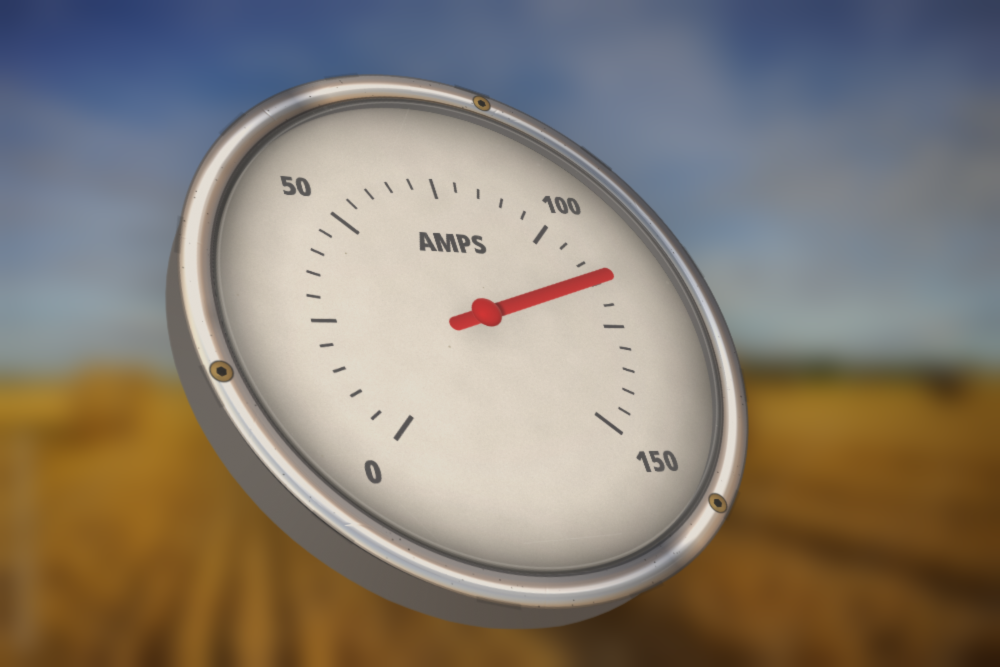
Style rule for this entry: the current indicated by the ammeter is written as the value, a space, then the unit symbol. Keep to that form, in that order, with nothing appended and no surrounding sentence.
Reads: 115 A
